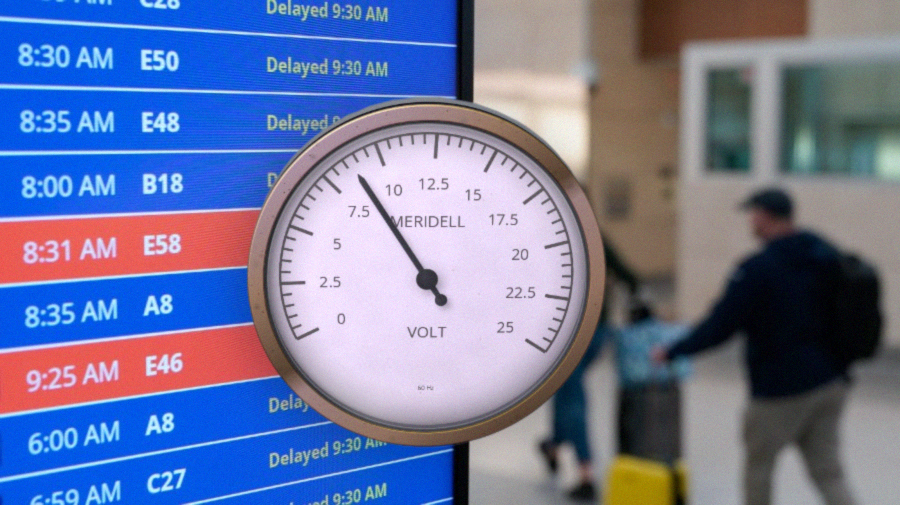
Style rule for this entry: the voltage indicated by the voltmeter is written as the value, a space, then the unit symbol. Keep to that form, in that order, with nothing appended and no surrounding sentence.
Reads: 8.75 V
